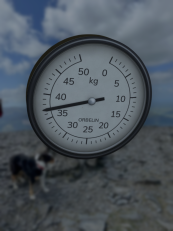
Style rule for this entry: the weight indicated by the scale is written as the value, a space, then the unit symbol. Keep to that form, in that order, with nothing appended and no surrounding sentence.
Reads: 37 kg
